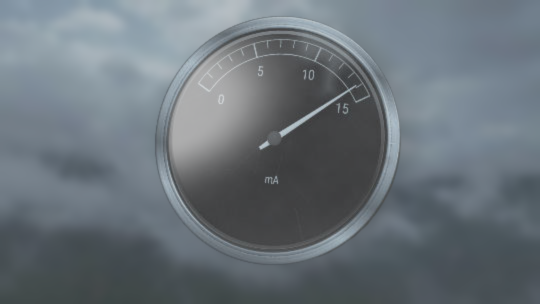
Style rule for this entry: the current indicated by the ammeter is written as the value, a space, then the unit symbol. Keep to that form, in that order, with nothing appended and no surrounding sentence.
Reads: 14 mA
